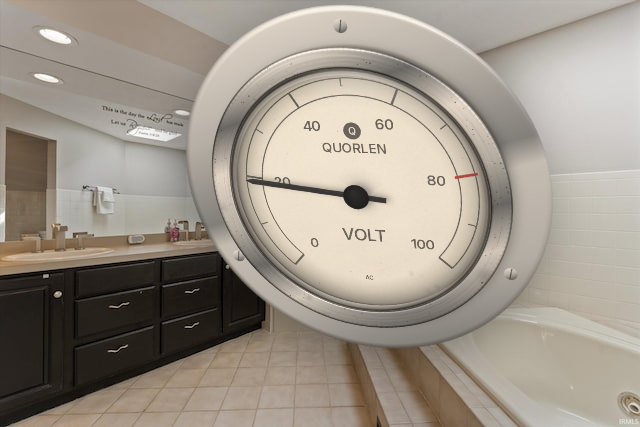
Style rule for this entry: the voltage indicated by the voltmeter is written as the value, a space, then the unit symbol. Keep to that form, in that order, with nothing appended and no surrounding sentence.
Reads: 20 V
